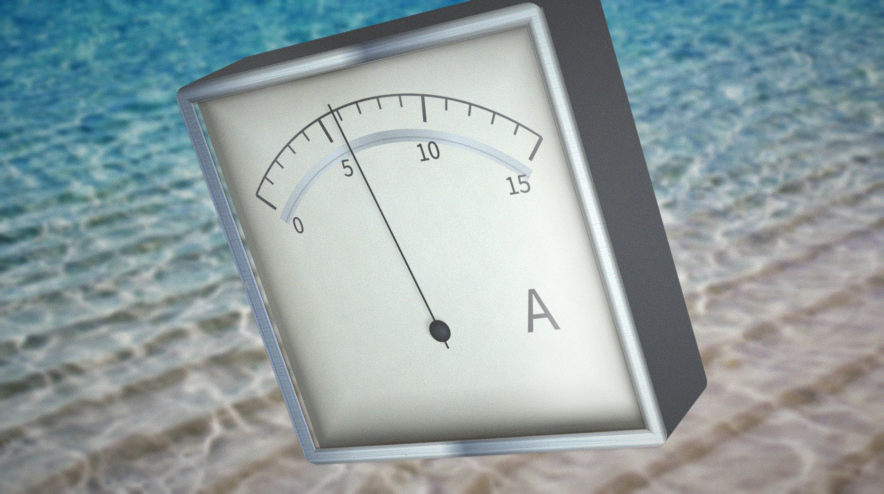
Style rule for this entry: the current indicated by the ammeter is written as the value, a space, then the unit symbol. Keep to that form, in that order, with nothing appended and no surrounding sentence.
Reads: 6 A
